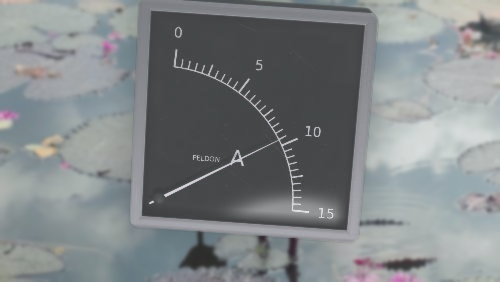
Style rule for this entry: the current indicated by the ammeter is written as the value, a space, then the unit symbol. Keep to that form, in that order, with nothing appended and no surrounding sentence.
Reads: 9.5 A
